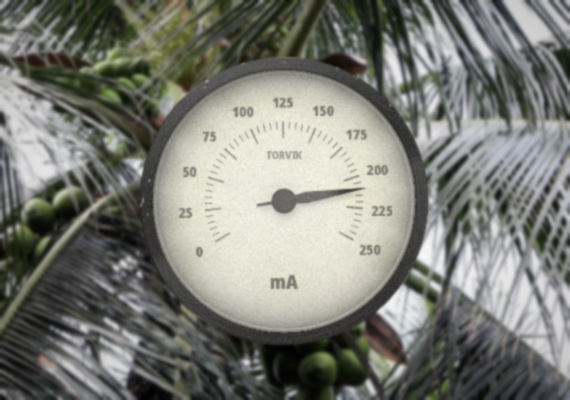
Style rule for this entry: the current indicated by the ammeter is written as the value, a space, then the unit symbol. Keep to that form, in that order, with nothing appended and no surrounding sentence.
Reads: 210 mA
